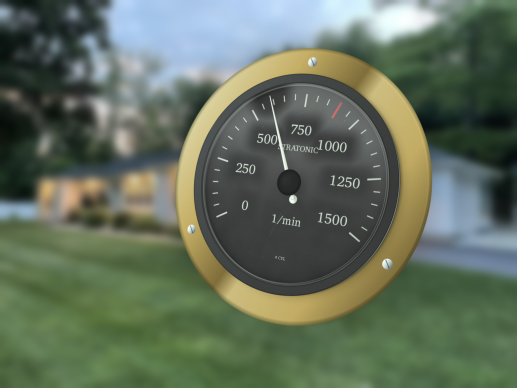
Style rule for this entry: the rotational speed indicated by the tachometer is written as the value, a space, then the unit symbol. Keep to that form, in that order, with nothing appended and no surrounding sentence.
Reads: 600 rpm
